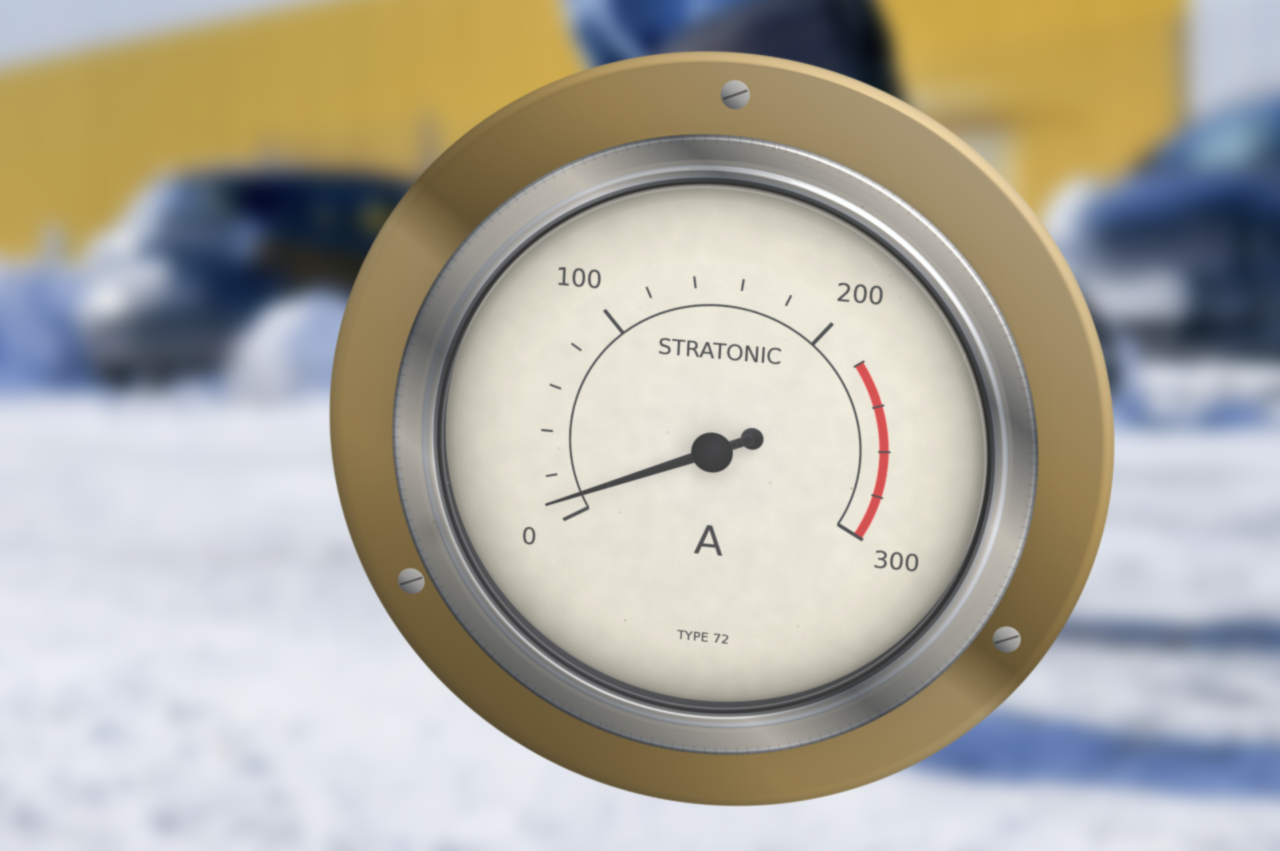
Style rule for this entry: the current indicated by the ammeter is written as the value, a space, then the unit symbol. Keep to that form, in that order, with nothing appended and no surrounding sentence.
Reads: 10 A
